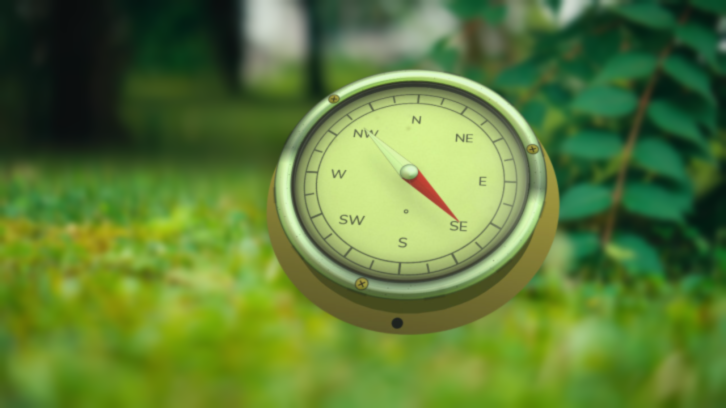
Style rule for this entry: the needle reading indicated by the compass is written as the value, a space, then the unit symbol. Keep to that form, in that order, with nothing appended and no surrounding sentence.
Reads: 135 °
